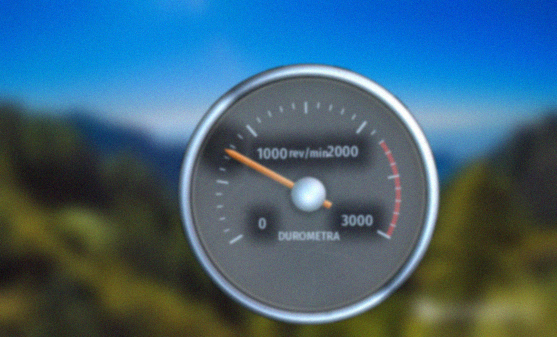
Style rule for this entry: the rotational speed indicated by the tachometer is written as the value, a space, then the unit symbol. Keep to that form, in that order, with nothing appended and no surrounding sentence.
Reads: 750 rpm
